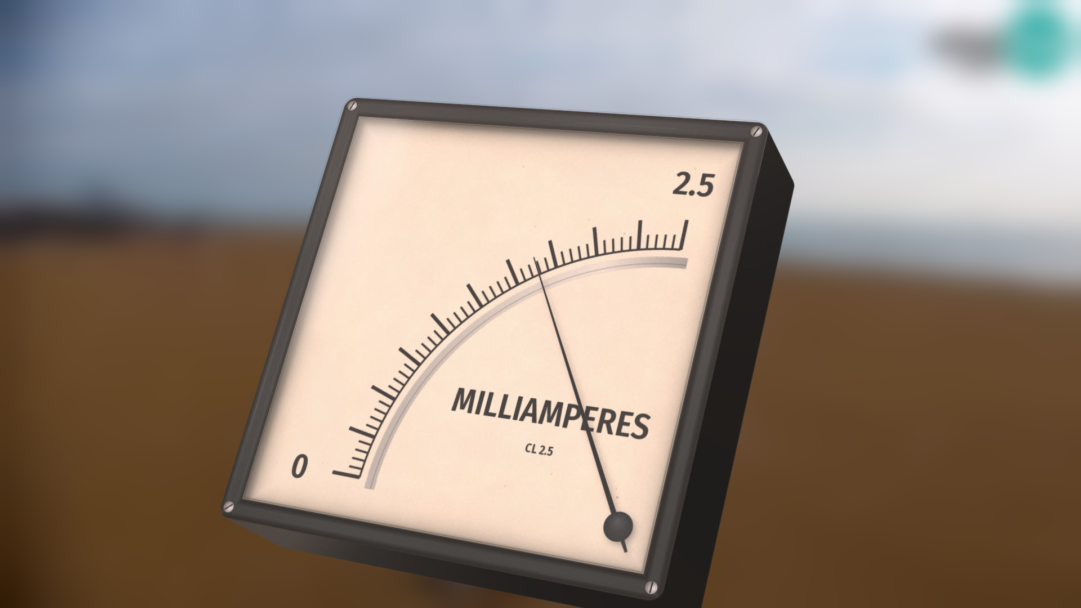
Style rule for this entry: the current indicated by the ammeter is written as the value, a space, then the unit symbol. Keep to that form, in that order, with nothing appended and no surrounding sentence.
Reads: 1.65 mA
